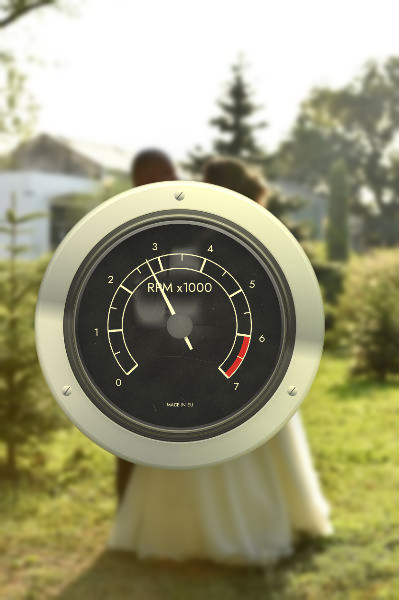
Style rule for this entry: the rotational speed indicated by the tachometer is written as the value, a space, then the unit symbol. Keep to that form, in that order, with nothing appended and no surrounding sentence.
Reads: 2750 rpm
